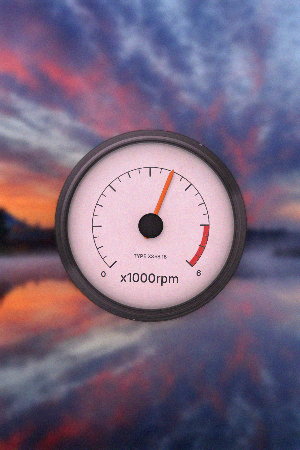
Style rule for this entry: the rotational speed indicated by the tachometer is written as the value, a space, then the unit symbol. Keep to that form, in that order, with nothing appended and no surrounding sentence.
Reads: 3500 rpm
